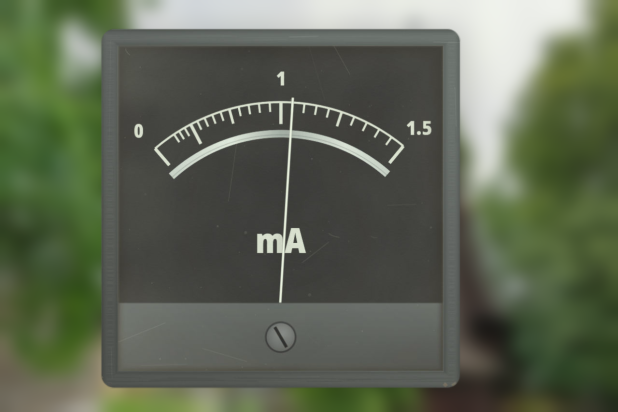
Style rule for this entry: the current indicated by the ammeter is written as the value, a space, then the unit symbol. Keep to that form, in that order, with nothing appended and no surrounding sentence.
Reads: 1.05 mA
